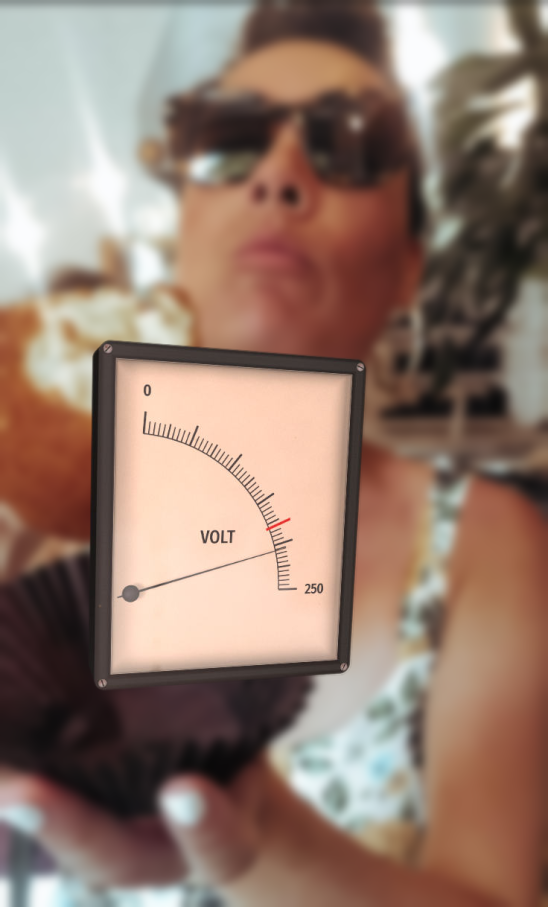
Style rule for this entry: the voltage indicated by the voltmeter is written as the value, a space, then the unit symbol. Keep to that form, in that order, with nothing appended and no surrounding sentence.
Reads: 205 V
